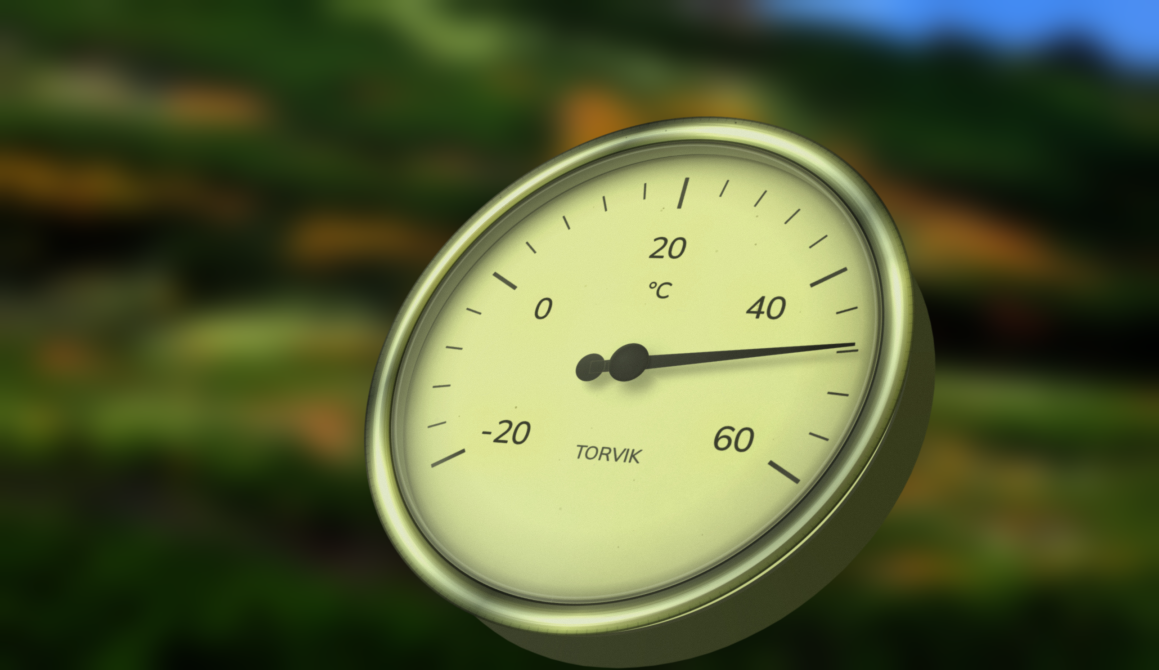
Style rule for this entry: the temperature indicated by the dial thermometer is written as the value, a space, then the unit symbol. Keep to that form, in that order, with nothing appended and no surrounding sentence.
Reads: 48 °C
